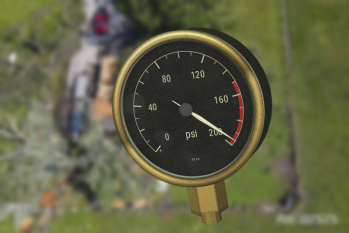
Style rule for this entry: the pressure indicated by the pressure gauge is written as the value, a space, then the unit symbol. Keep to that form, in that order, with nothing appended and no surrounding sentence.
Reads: 195 psi
